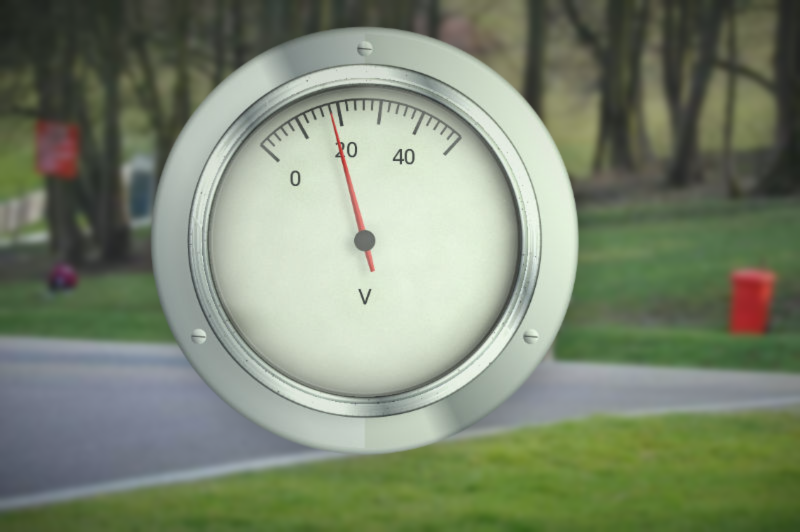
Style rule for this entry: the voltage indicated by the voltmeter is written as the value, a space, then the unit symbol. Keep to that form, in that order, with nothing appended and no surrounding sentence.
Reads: 18 V
